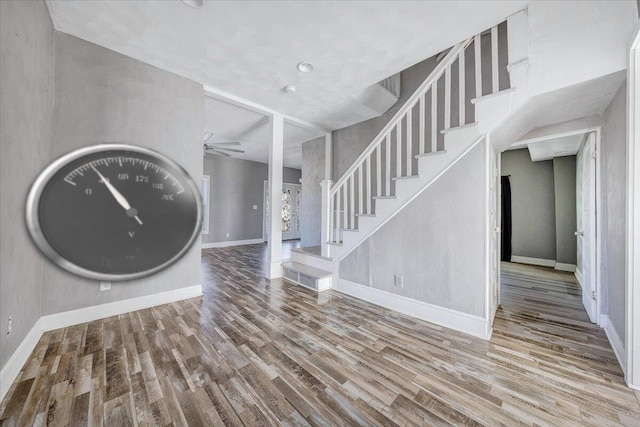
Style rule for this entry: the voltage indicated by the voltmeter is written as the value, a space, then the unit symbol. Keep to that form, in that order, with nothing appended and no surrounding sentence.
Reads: 40 V
